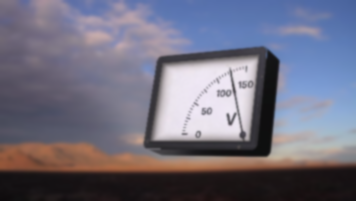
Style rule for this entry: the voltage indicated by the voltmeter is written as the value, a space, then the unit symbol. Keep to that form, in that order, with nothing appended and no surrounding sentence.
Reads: 125 V
